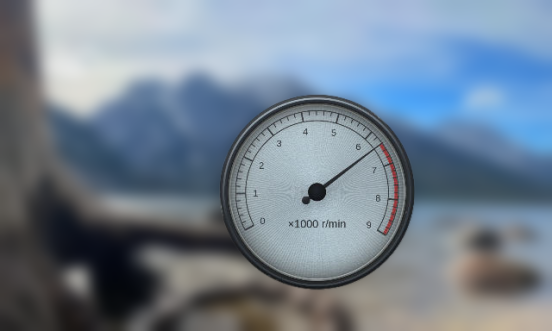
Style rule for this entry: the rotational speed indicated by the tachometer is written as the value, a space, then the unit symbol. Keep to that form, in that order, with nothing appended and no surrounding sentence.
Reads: 6400 rpm
